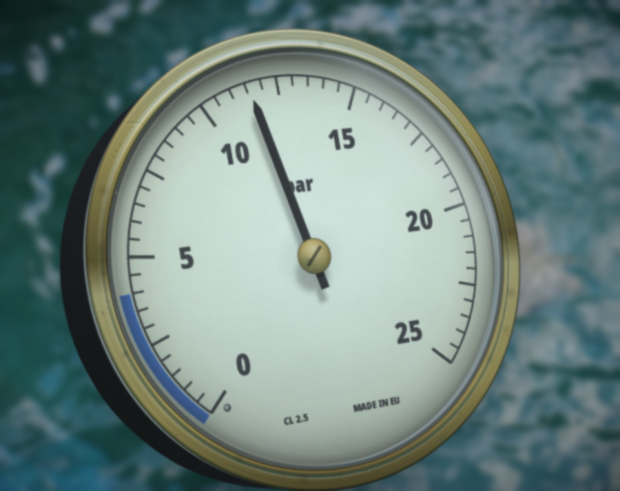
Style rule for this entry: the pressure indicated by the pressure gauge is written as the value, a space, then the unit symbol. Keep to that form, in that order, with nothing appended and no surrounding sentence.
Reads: 11.5 bar
